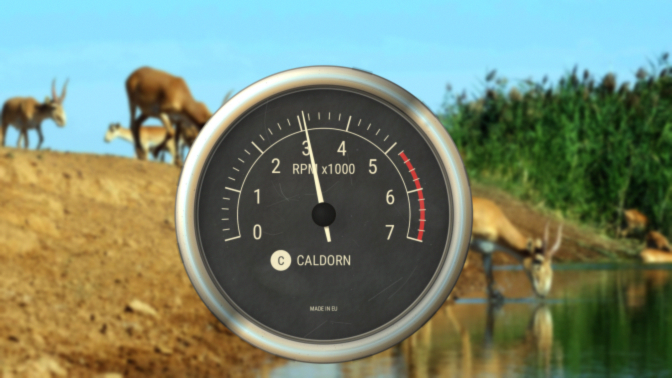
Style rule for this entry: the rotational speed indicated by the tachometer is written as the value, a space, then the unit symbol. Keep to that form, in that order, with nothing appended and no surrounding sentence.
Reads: 3100 rpm
